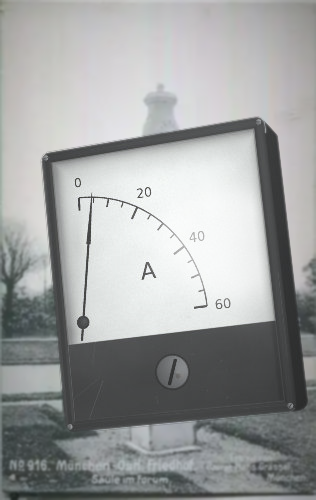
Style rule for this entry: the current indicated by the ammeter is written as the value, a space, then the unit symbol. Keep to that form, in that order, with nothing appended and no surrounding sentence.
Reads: 5 A
